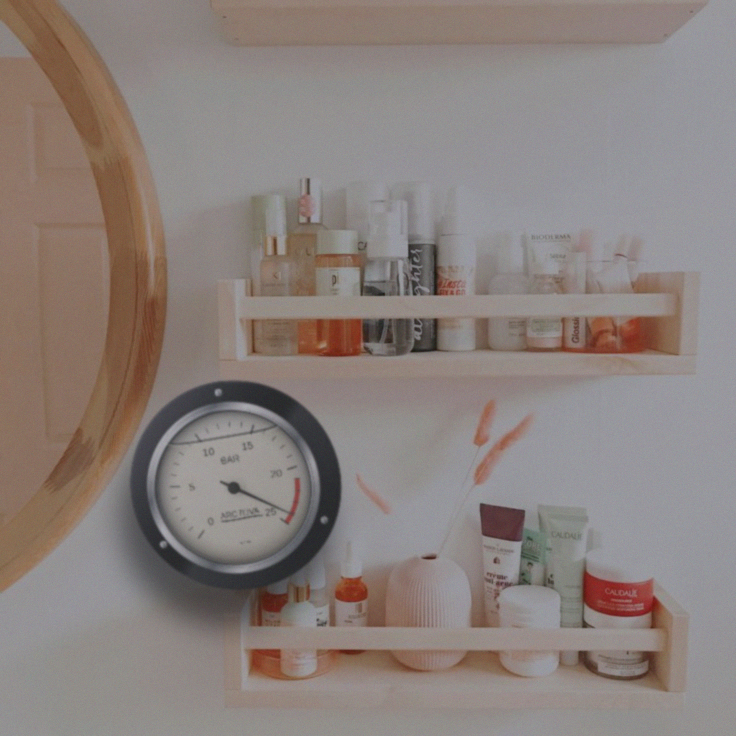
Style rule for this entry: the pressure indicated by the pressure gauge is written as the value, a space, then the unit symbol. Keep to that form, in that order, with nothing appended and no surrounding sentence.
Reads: 24 bar
